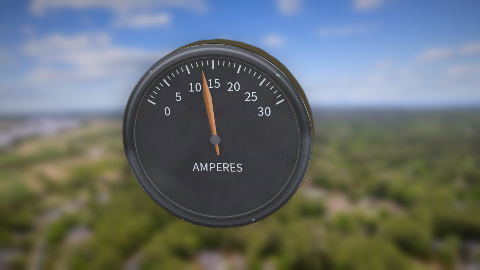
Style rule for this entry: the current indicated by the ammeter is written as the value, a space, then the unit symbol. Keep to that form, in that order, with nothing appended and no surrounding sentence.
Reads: 13 A
